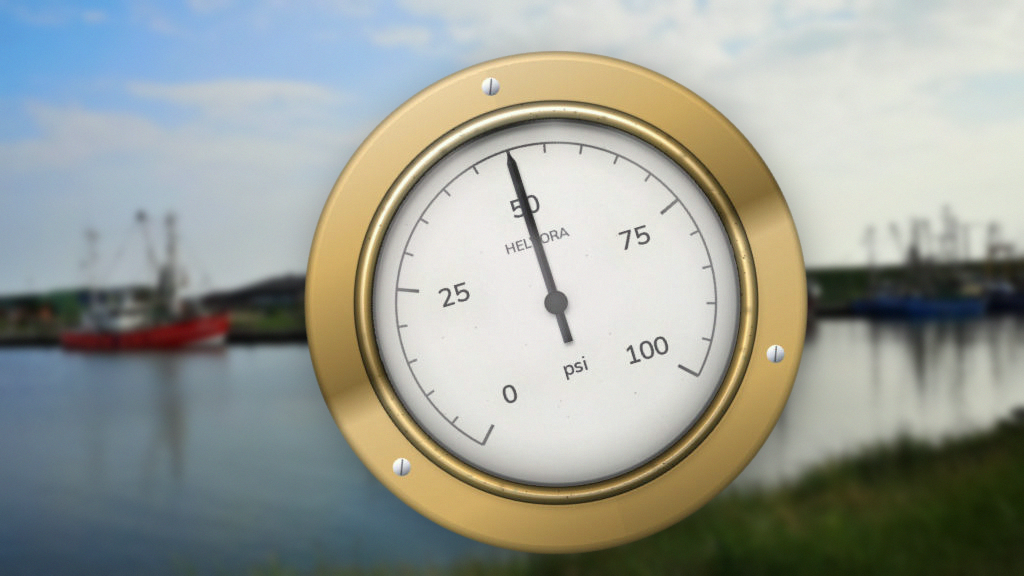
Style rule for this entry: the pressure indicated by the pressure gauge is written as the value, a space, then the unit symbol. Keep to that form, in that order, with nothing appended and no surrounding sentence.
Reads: 50 psi
